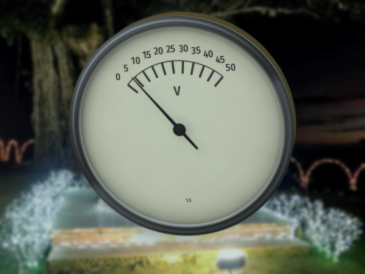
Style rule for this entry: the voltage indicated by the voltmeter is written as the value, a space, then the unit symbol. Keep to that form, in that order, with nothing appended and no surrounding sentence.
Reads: 5 V
